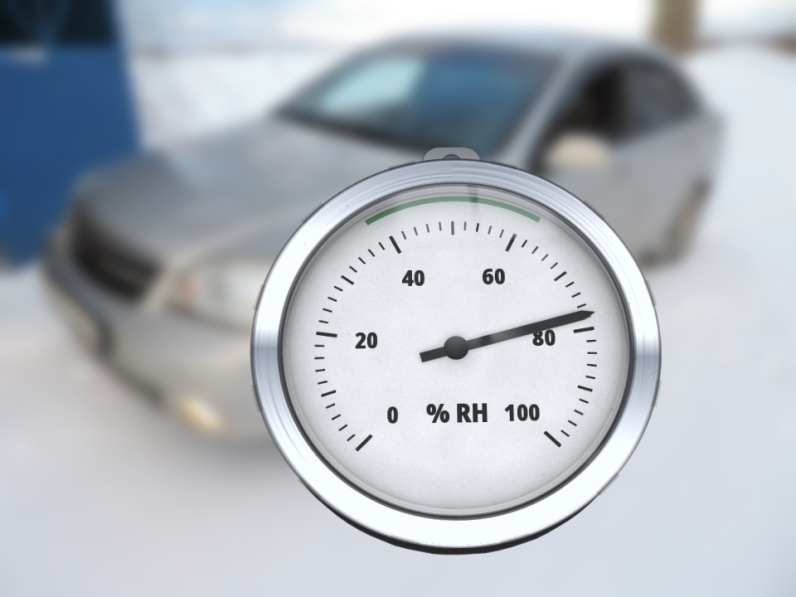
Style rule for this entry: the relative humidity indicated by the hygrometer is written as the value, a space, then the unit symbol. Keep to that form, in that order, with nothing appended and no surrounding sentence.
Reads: 78 %
